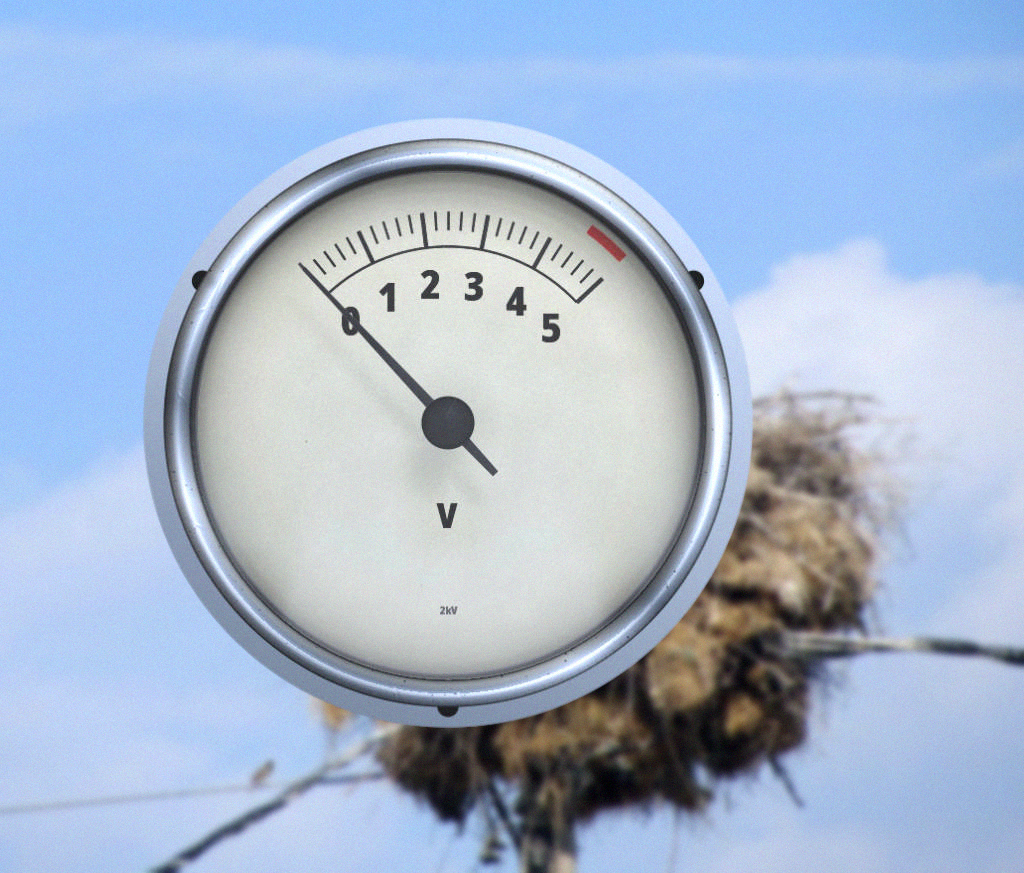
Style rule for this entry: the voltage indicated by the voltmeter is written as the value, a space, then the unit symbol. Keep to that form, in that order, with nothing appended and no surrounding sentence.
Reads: 0 V
